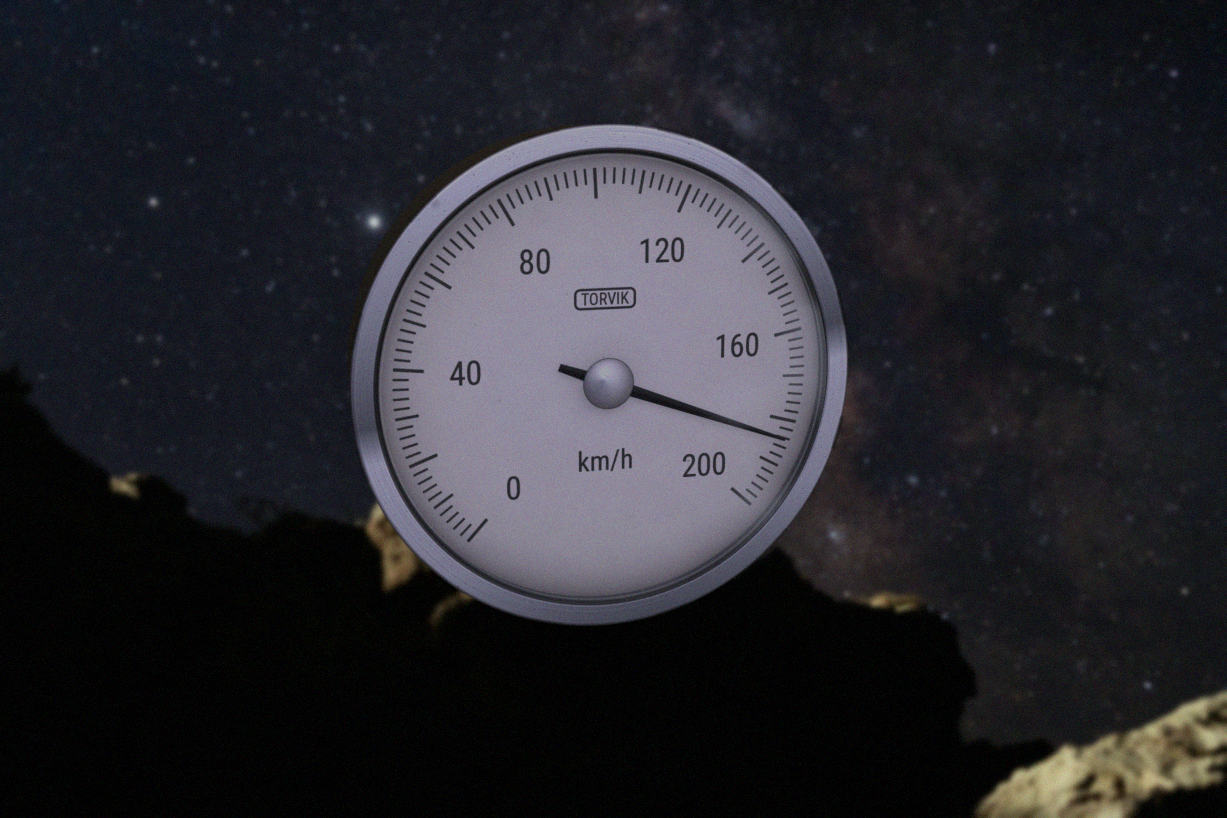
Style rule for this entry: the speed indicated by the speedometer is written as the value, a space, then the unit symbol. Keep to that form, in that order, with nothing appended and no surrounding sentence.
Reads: 184 km/h
